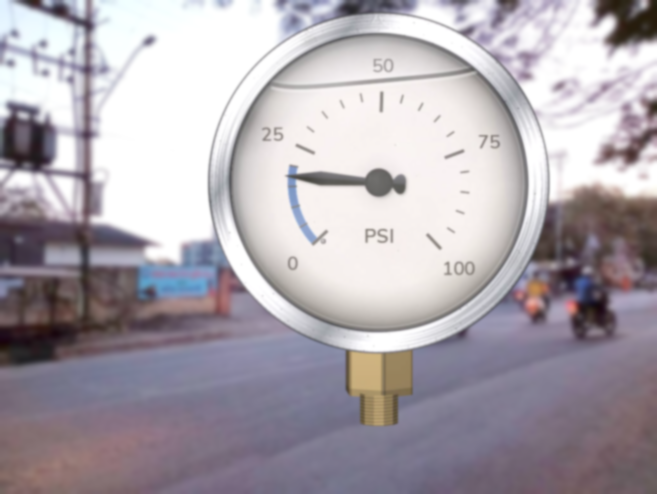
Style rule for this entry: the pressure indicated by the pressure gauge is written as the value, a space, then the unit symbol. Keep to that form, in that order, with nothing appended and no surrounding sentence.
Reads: 17.5 psi
